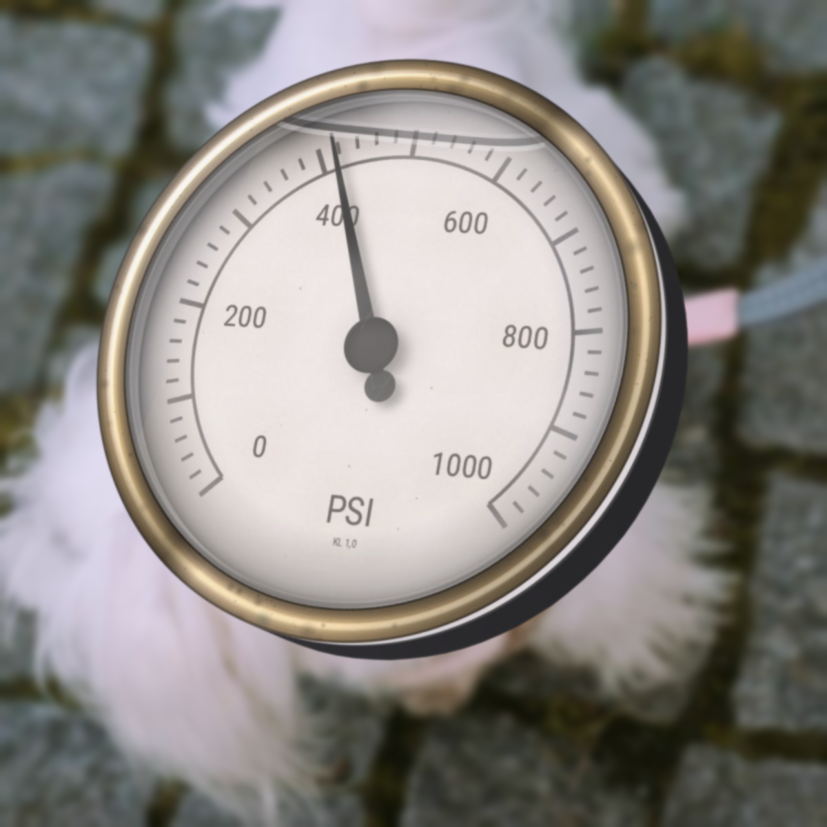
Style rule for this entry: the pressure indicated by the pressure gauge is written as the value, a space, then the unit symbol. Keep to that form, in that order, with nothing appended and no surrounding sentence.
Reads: 420 psi
